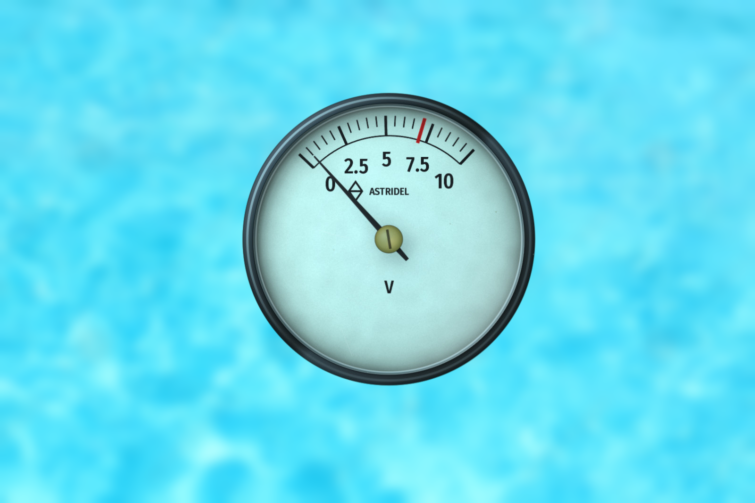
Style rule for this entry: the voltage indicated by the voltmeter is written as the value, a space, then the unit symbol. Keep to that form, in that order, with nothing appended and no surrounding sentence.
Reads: 0.5 V
